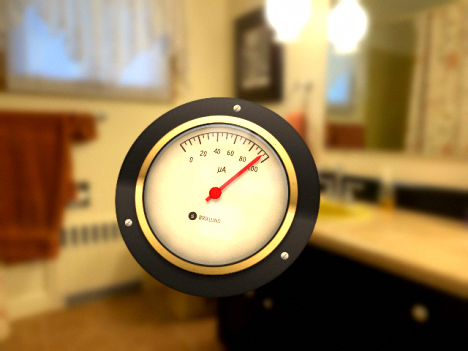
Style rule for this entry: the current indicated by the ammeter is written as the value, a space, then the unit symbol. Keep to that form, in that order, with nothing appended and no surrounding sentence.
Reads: 95 µA
